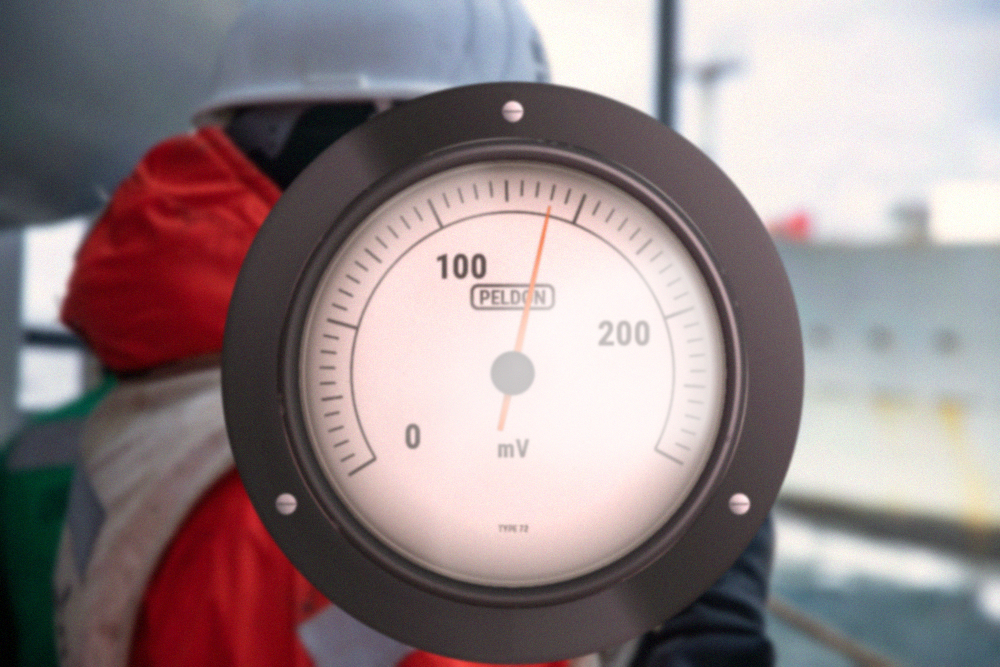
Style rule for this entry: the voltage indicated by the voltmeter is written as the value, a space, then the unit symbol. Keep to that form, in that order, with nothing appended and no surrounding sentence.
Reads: 140 mV
